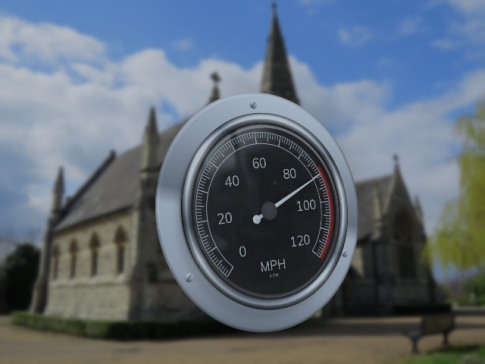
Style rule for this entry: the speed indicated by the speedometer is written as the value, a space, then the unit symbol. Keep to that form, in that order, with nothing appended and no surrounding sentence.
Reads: 90 mph
